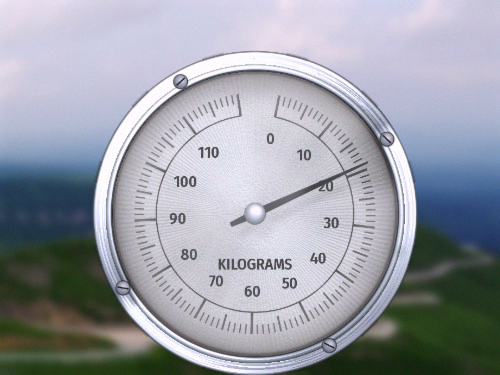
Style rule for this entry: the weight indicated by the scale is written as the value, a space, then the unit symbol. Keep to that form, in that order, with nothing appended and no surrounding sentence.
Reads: 19 kg
